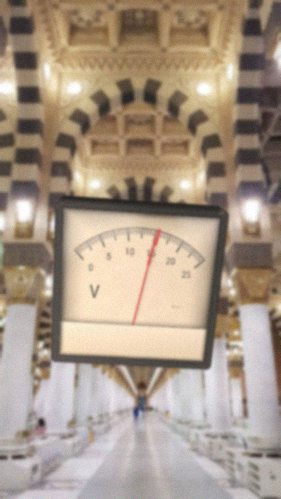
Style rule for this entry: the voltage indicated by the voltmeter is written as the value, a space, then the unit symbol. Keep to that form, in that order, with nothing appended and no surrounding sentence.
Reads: 15 V
